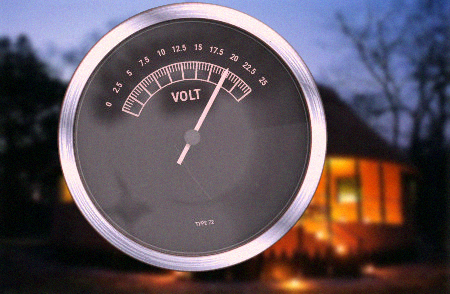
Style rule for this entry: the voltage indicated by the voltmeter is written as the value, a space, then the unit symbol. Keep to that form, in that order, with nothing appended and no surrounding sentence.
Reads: 20 V
